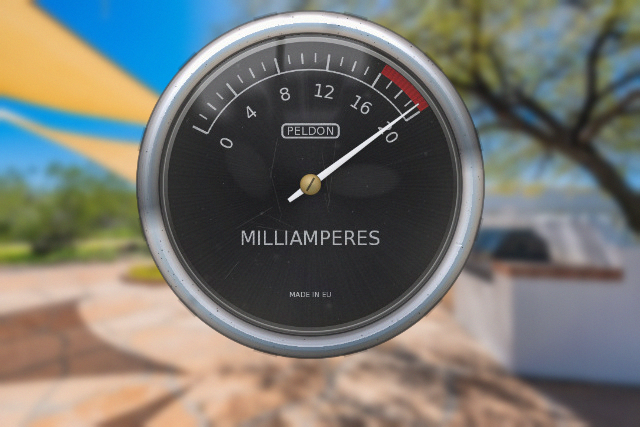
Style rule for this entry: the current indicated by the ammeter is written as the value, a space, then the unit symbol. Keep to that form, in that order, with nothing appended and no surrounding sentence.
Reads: 19.5 mA
